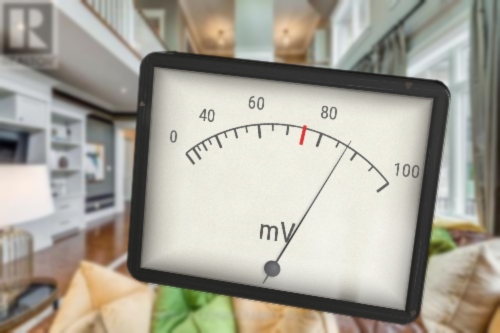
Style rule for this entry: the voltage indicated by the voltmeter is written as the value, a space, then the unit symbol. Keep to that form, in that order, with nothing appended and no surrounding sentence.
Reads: 87.5 mV
